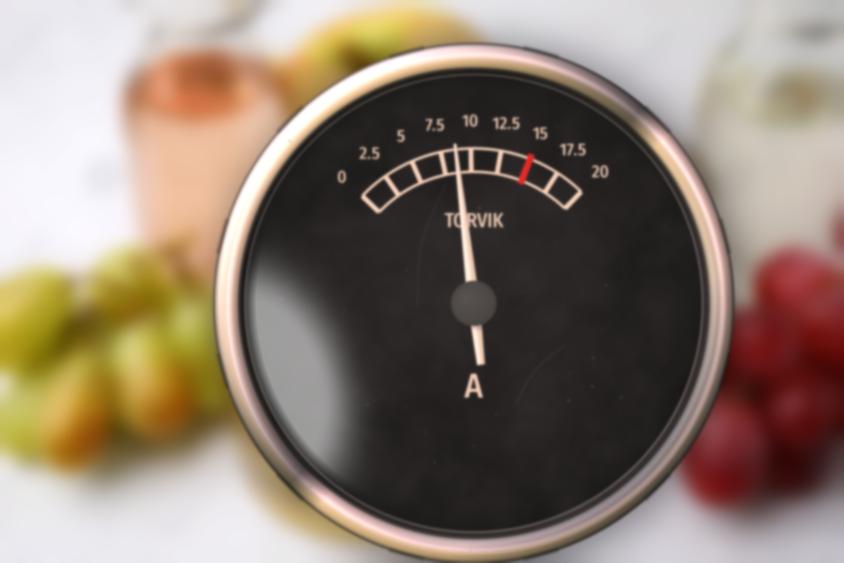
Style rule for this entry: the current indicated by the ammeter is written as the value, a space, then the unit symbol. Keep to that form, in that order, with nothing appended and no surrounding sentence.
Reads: 8.75 A
